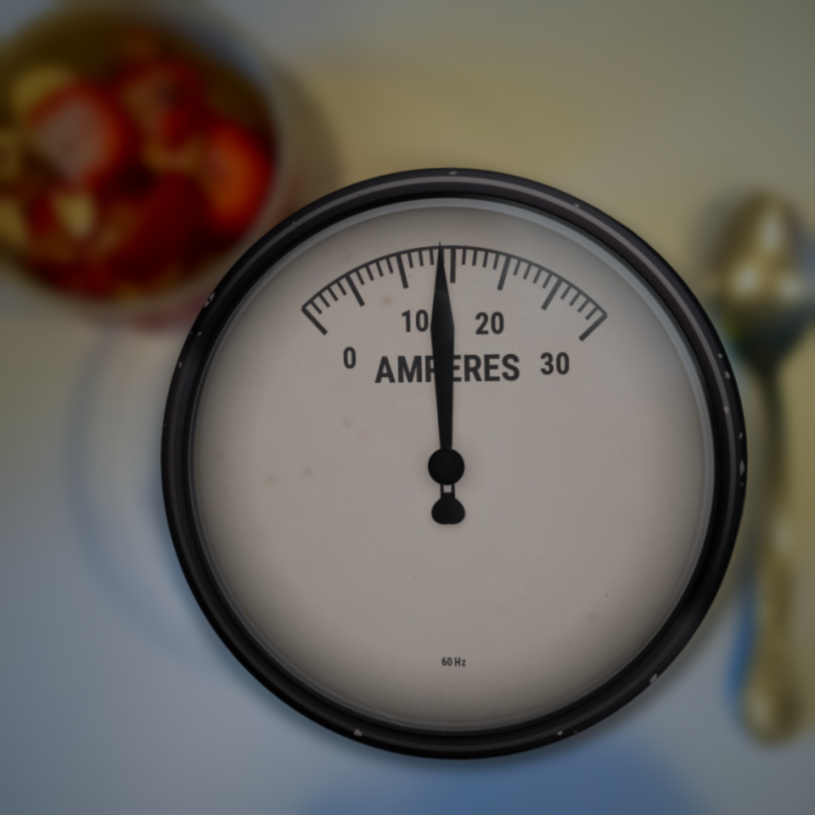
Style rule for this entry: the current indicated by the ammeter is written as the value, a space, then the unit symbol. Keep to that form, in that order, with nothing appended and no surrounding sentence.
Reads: 14 A
